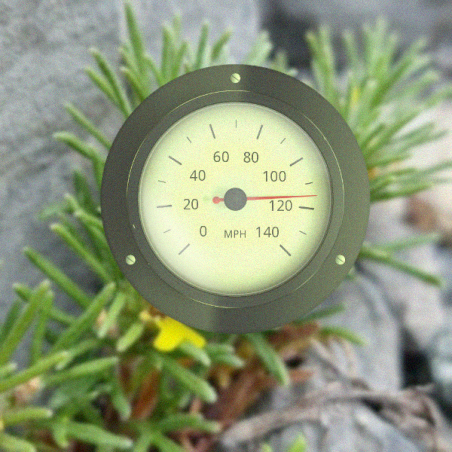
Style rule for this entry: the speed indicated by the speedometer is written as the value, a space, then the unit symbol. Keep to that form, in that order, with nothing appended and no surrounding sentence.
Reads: 115 mph
